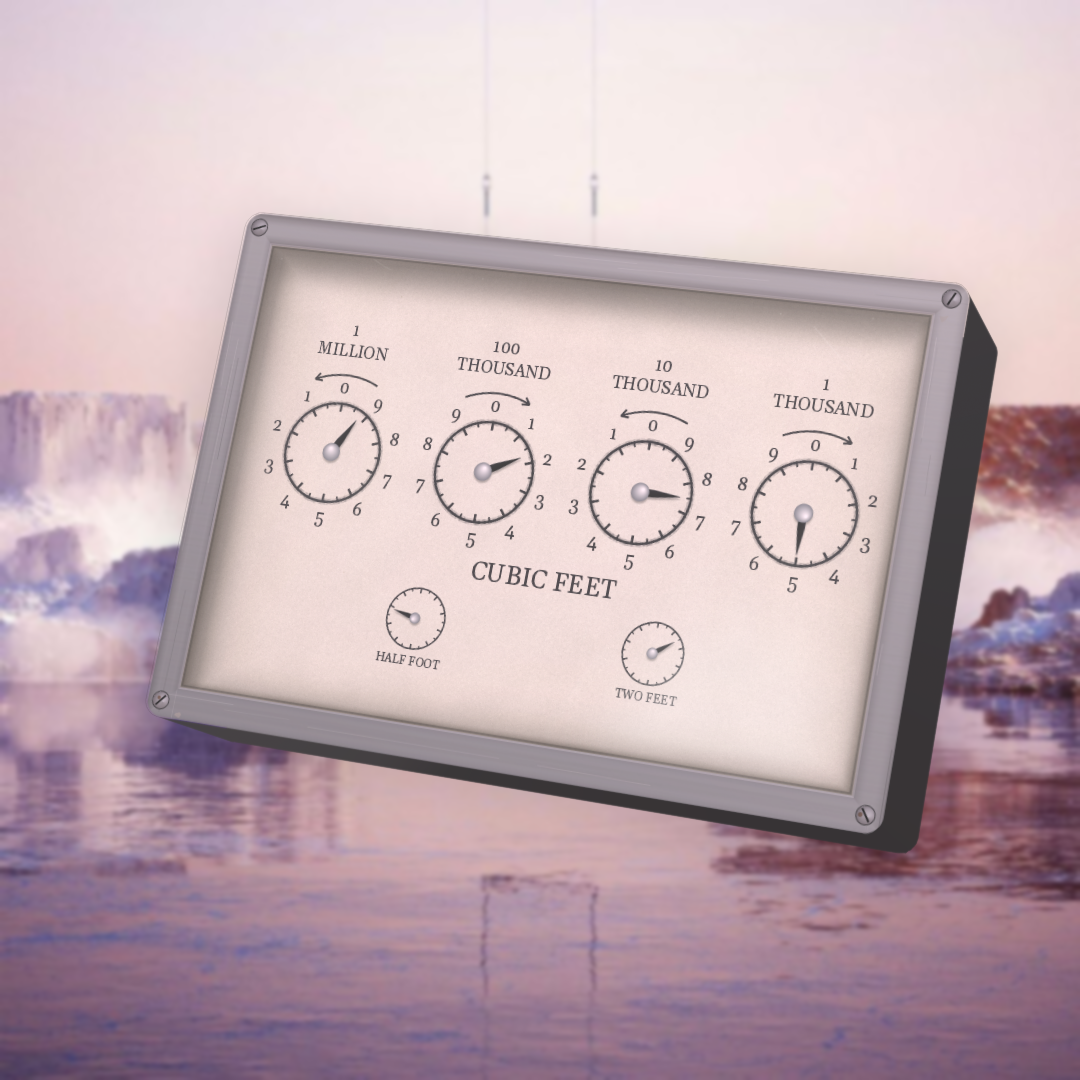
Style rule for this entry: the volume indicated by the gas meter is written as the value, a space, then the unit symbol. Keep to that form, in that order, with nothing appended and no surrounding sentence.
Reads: 917500 ft³
